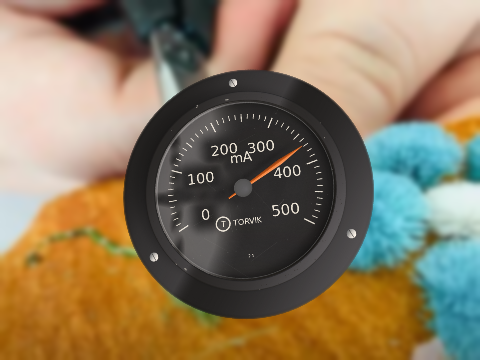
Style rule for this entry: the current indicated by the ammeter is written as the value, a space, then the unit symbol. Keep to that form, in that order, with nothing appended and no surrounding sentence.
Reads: 370 mA
